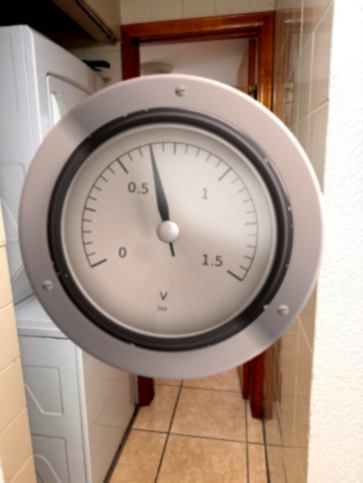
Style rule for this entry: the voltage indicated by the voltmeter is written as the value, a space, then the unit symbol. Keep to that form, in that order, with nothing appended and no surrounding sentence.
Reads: 0.65 V
